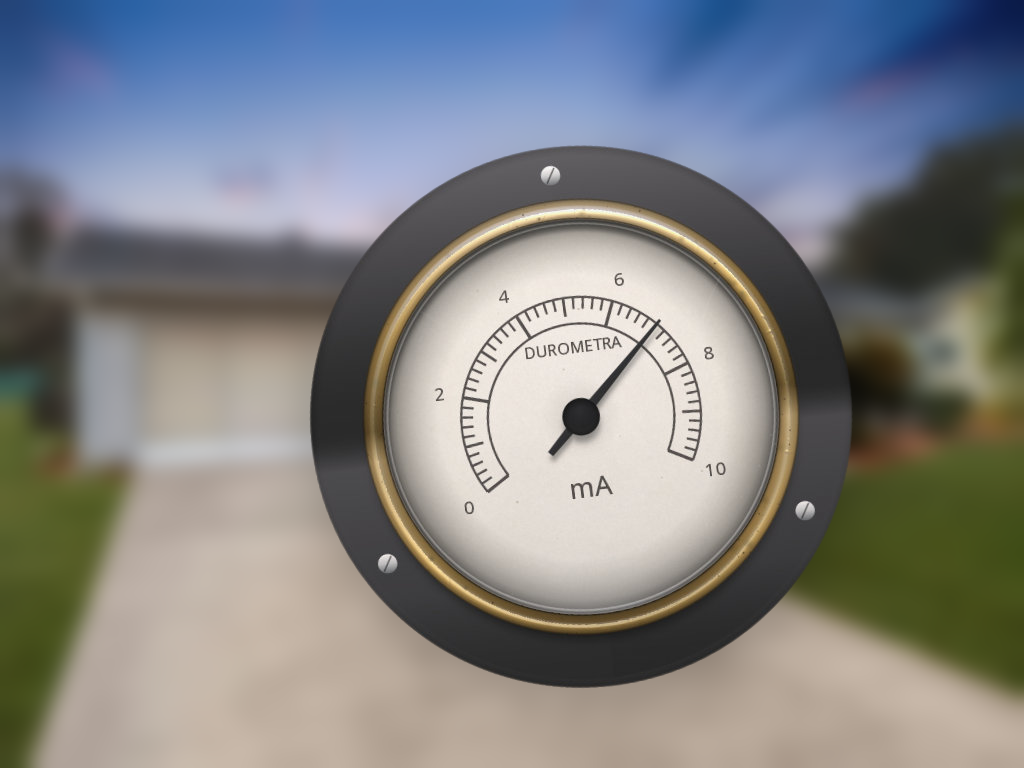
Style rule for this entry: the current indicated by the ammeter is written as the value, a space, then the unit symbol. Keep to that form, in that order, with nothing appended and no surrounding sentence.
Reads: 7 mA
